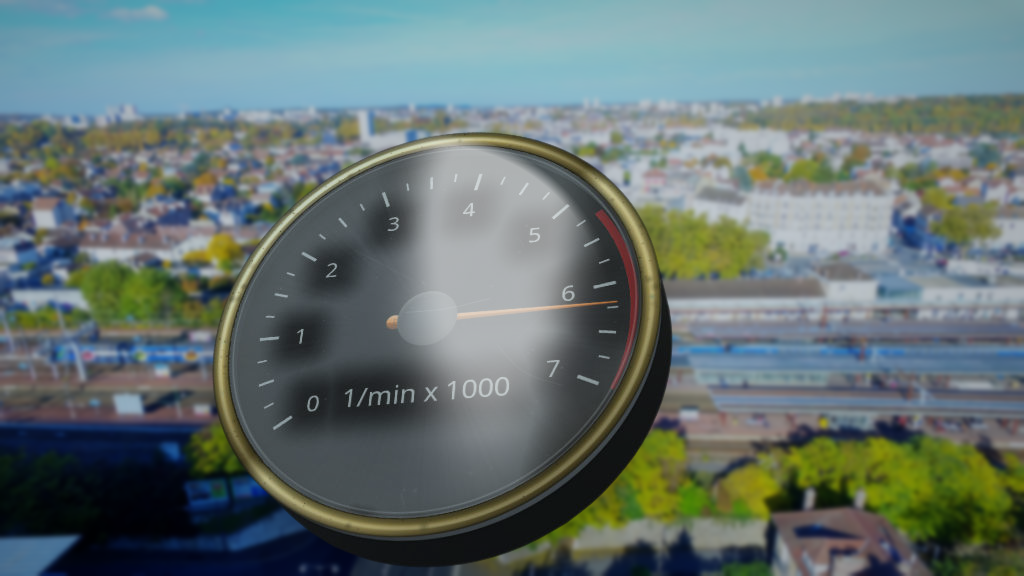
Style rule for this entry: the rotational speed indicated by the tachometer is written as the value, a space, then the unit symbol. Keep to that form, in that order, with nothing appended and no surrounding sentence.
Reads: 6250 rpm
